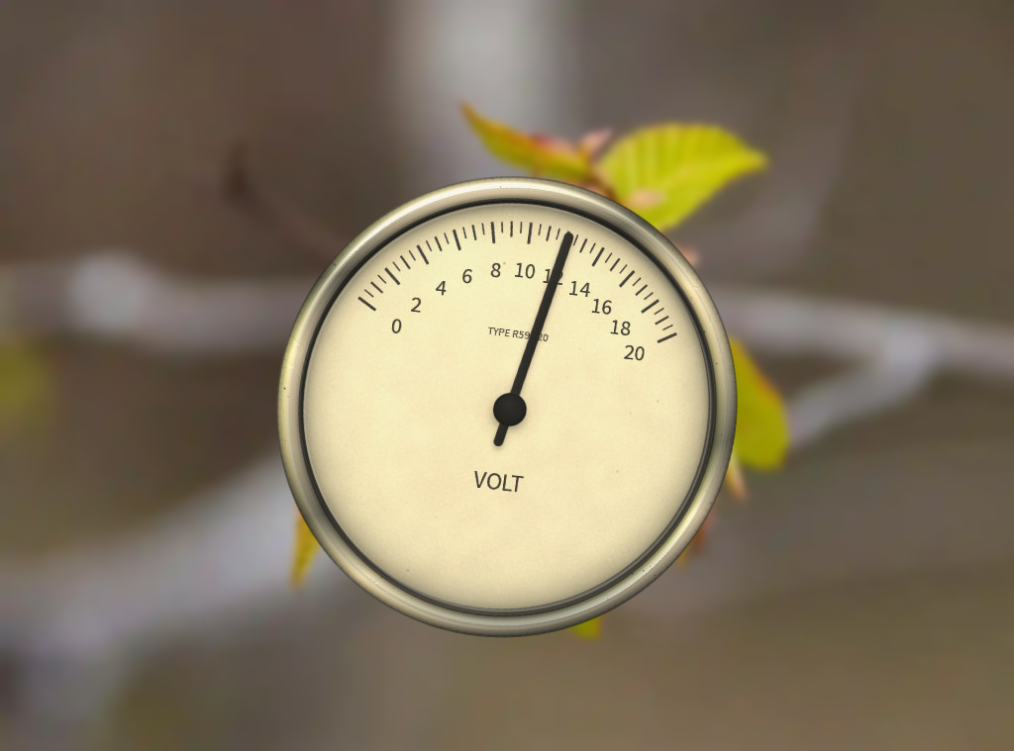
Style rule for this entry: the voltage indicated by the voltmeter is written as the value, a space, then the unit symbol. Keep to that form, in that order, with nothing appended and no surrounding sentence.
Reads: 12 V
